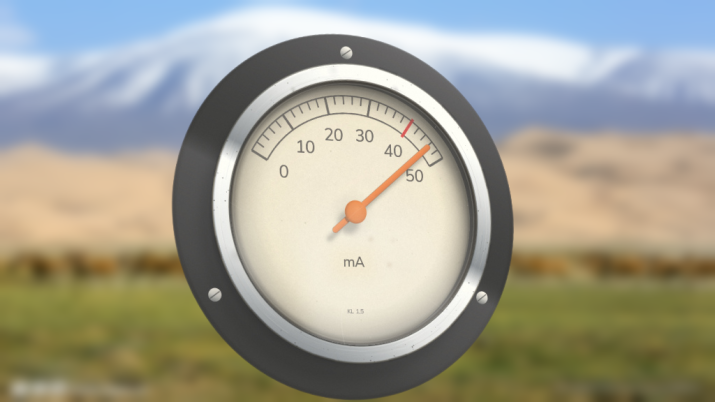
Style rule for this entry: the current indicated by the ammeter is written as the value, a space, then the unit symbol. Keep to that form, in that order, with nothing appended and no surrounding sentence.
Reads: 46 mA
